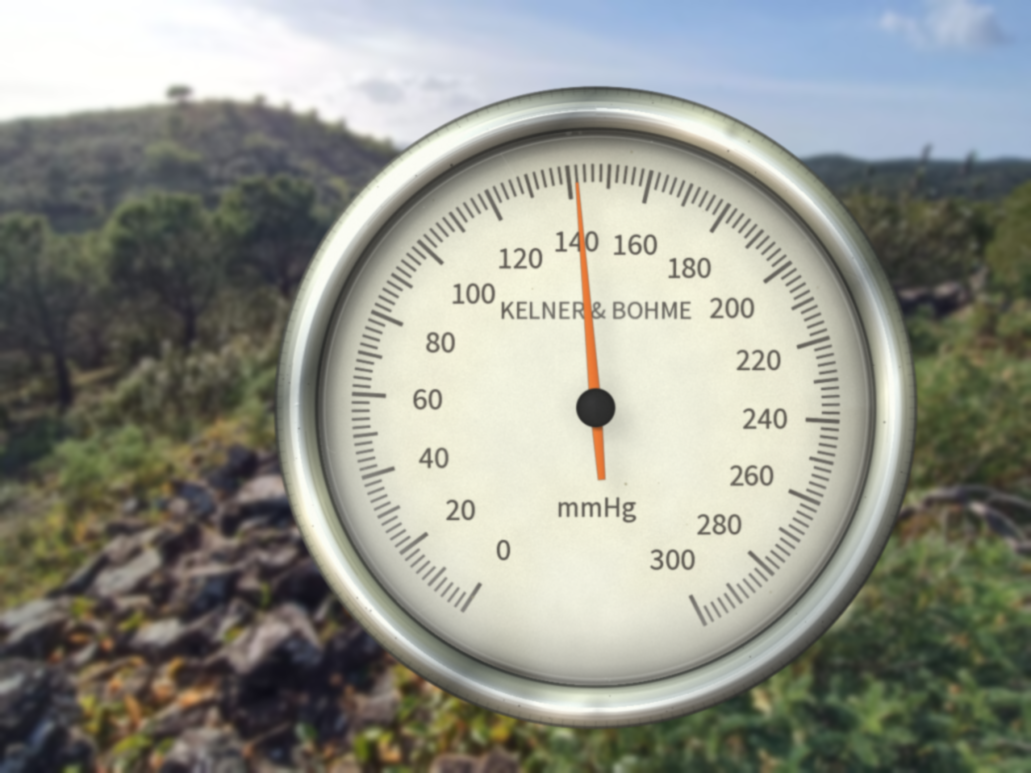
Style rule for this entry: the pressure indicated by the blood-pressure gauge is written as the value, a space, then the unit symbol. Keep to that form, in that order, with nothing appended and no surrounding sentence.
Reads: 142 mmHg
